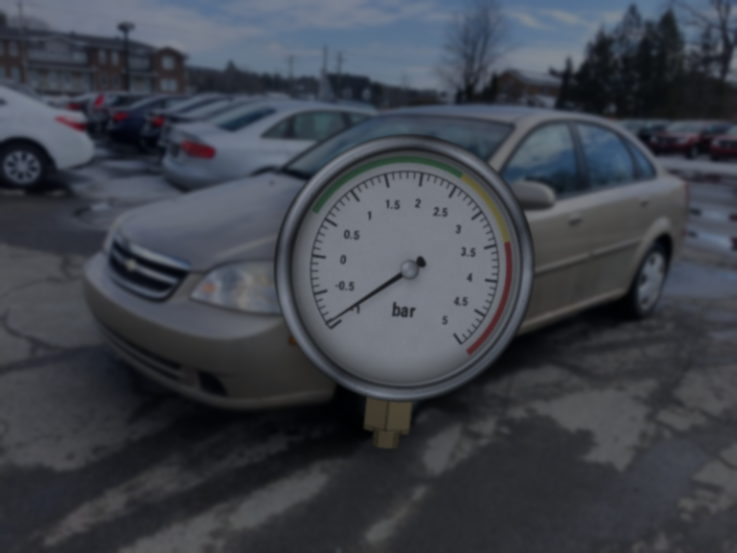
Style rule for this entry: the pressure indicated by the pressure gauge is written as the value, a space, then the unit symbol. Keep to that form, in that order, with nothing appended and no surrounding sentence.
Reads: -0.9 bar
